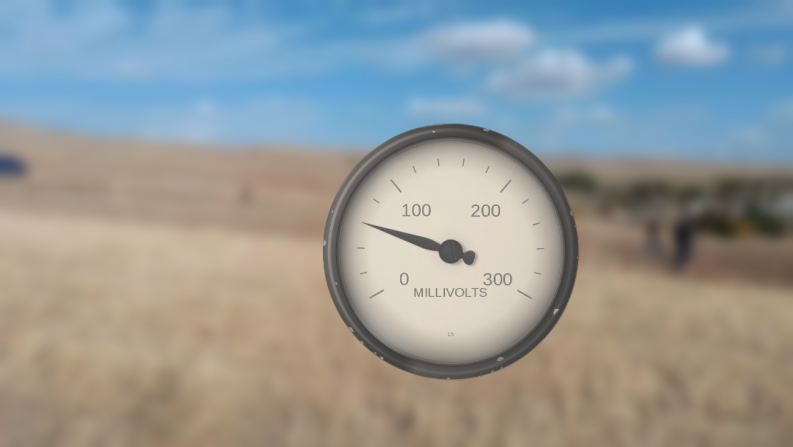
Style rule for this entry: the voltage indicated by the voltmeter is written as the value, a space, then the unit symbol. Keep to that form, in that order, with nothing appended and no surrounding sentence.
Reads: 60 mV
